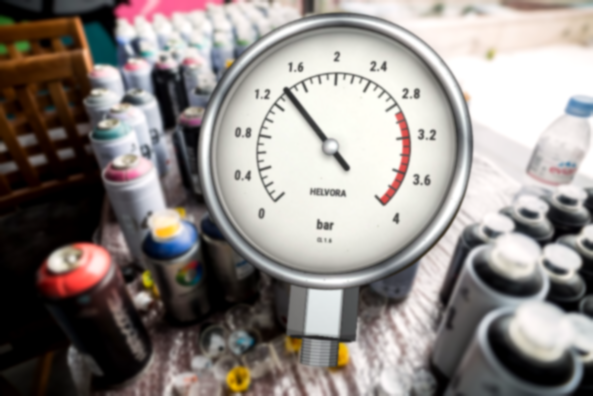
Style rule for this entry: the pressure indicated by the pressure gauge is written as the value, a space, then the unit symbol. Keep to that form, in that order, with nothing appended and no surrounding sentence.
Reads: 1.4 bar
